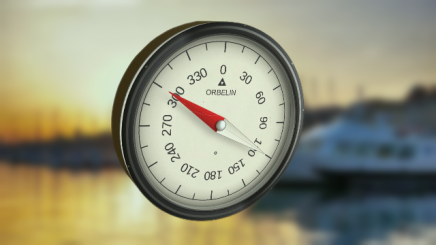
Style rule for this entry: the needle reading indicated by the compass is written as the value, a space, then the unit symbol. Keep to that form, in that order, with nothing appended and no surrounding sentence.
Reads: 300 °
